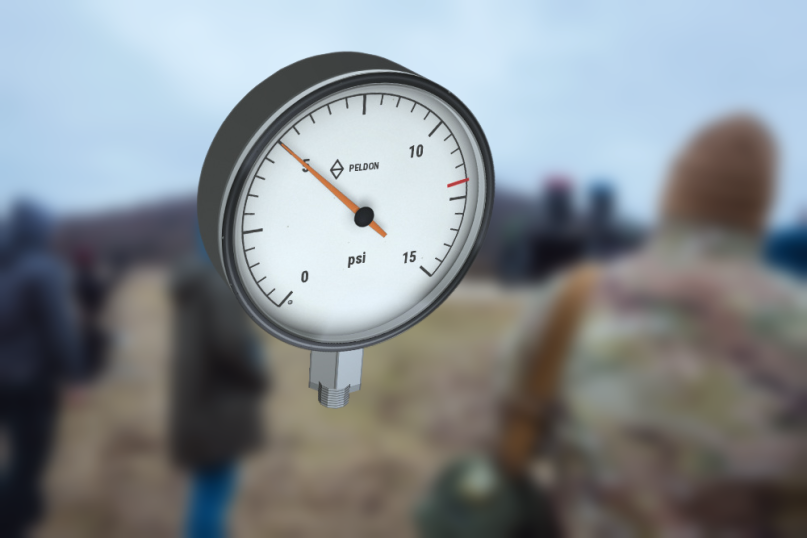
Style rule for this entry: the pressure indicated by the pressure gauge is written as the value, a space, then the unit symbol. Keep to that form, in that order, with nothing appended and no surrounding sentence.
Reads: 5 psi
